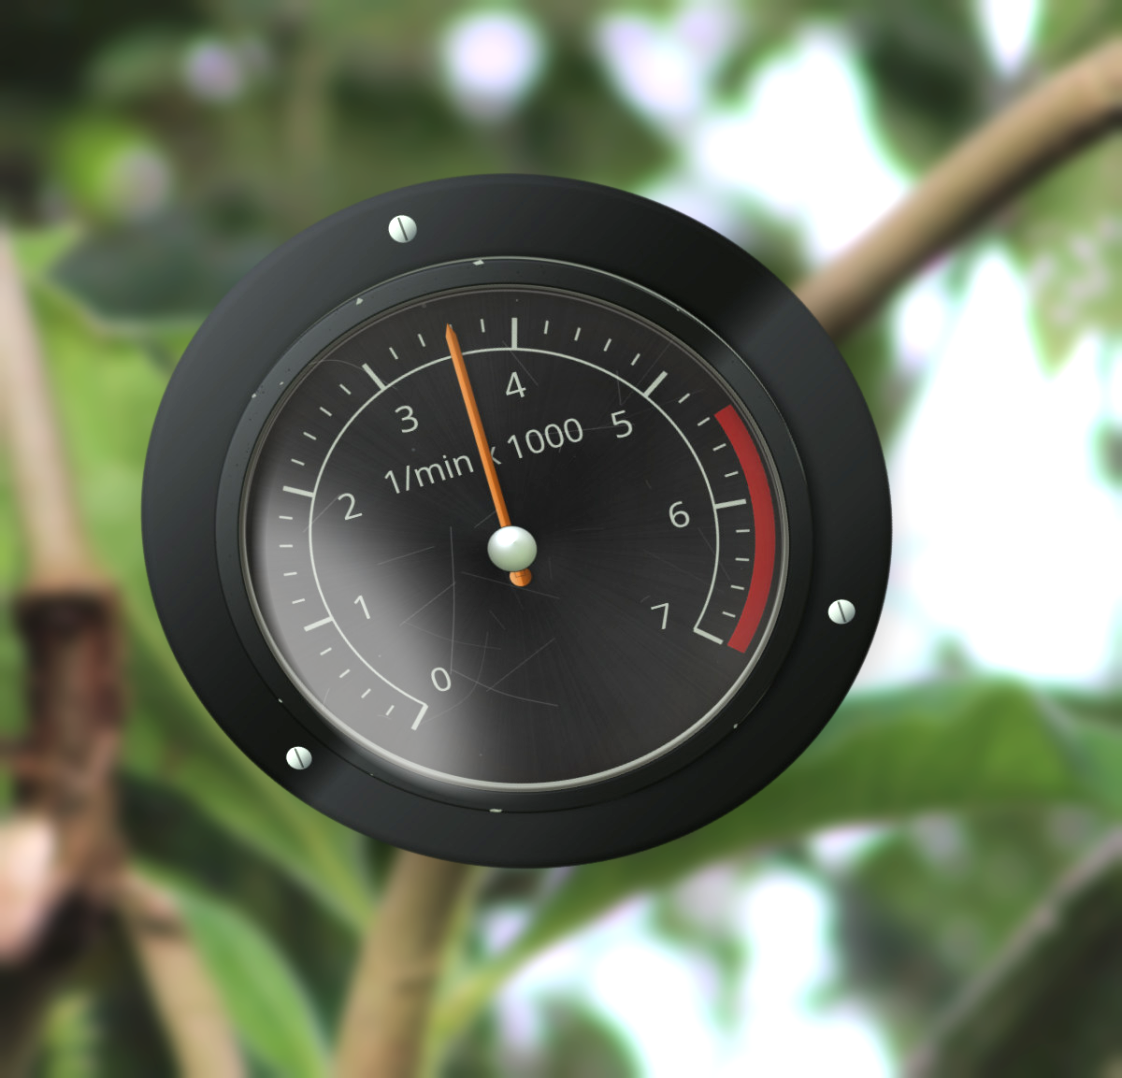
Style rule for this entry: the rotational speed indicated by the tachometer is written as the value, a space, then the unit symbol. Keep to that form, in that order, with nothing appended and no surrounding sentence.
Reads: 3600 rpm
